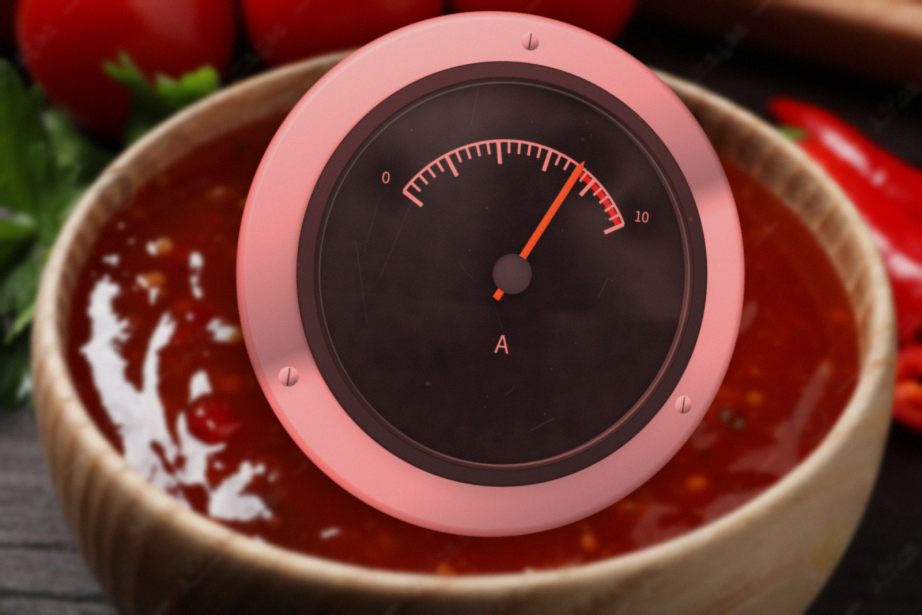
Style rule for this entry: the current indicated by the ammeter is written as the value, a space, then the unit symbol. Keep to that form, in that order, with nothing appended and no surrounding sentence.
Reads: 7.2 A
